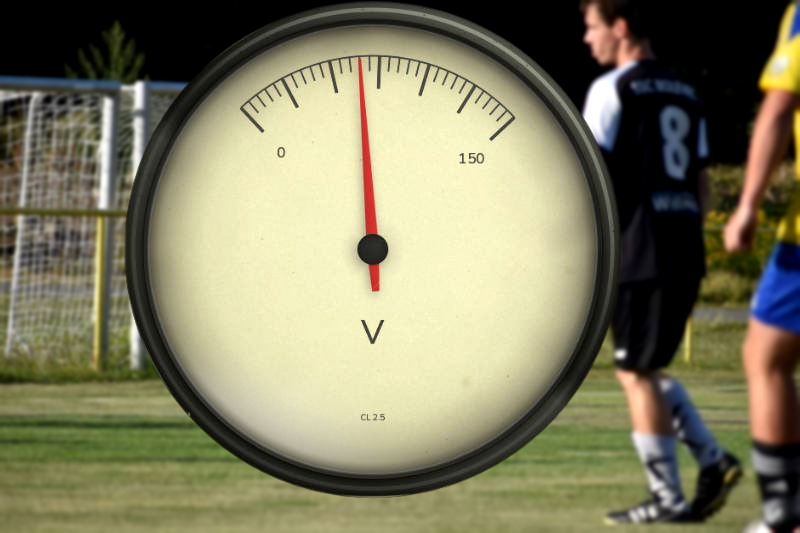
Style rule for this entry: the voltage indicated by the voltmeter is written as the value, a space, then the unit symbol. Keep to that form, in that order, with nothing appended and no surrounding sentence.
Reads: 65 V
